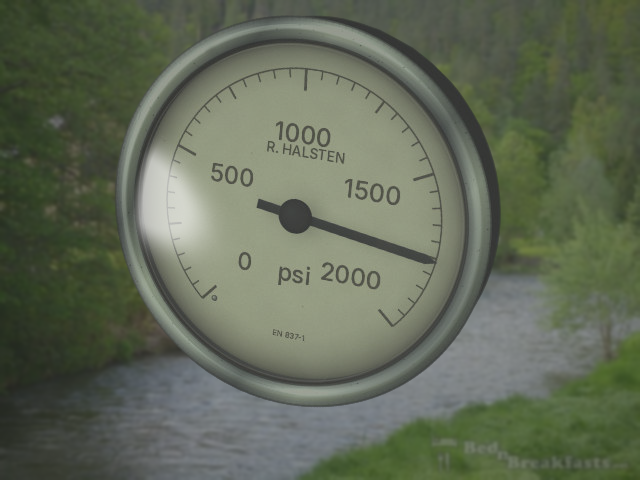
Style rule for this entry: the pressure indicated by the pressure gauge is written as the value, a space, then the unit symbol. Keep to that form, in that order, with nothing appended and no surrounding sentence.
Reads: 1750 psi
